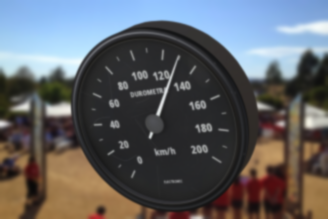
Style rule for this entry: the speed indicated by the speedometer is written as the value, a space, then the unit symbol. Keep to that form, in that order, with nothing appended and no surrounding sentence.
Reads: 130 km/h
